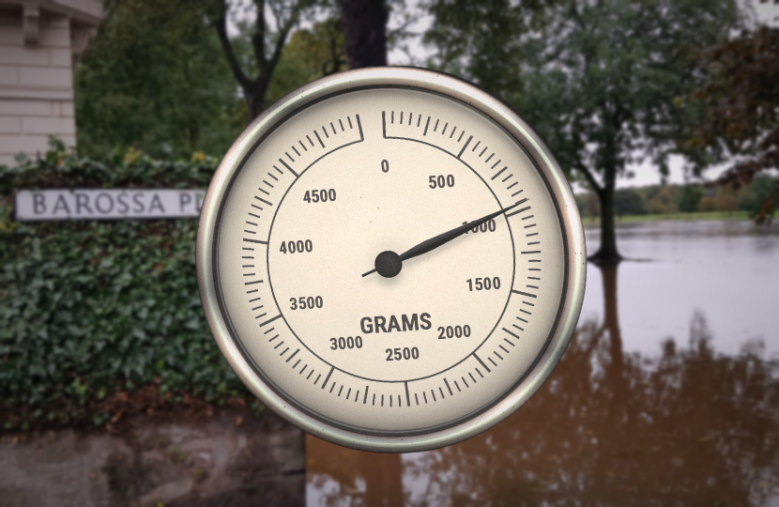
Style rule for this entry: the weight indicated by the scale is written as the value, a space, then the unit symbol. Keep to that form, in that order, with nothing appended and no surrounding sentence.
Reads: 950 g
